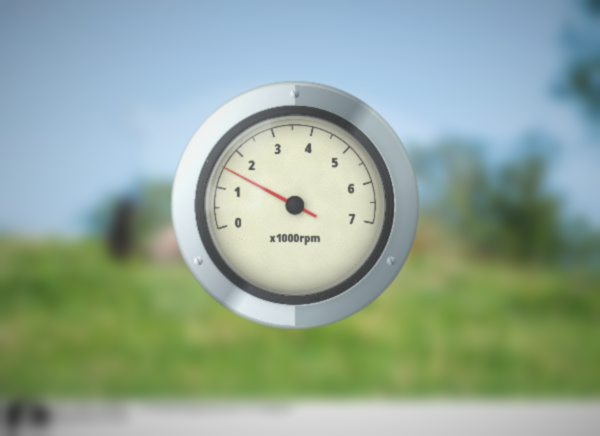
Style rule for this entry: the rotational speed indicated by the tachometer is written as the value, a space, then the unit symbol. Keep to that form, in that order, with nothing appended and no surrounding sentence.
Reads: 1500 rpm
